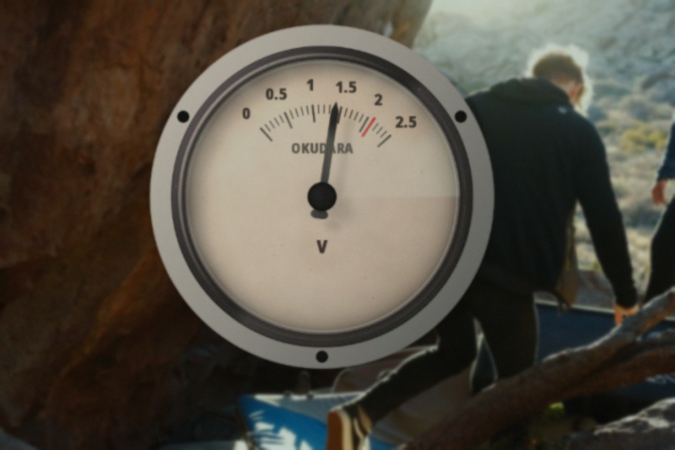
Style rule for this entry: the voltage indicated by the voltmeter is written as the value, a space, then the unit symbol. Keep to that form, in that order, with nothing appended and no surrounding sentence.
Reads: 1.4 V
